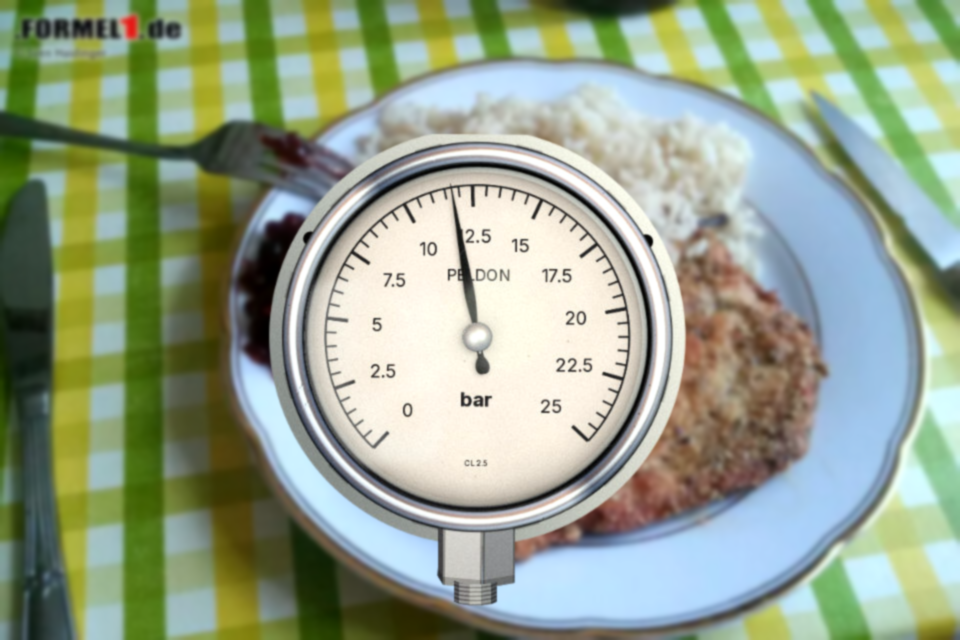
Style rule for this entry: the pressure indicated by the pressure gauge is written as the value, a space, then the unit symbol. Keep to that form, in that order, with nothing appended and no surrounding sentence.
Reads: 11.75 bar
